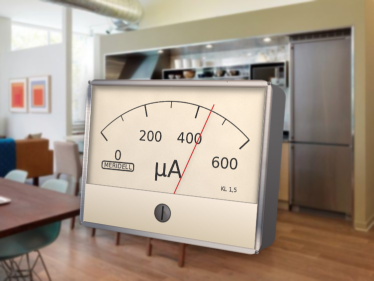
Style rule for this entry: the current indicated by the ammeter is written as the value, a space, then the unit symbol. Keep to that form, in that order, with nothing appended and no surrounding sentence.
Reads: 450 µA
